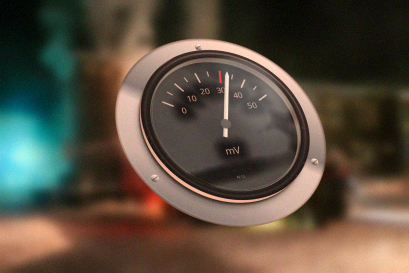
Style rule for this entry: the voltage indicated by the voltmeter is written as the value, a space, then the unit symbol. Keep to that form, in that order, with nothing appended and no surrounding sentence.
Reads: 32.5 mV
